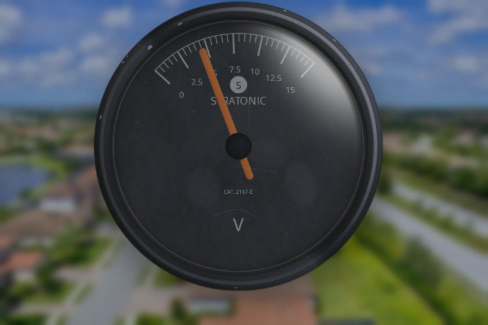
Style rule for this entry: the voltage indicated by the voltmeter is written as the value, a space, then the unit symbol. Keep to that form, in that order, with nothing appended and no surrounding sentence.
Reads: 4.5 V
